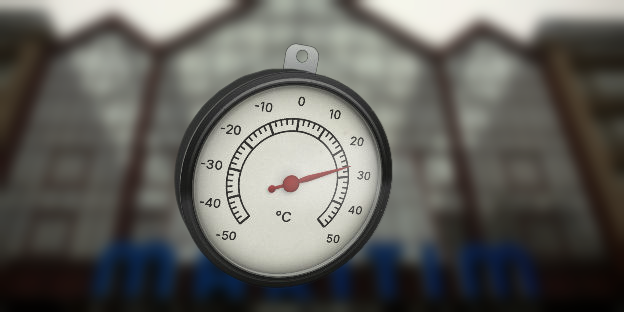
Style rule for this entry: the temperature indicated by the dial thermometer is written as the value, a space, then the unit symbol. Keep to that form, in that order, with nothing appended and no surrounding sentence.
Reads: 26 °C
